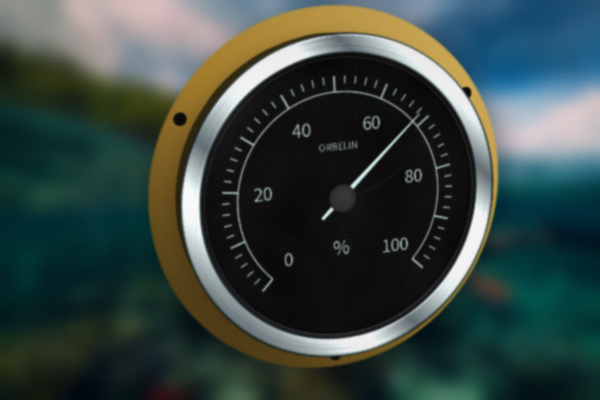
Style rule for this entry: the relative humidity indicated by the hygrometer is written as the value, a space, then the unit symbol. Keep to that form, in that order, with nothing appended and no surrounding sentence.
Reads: 68 %
